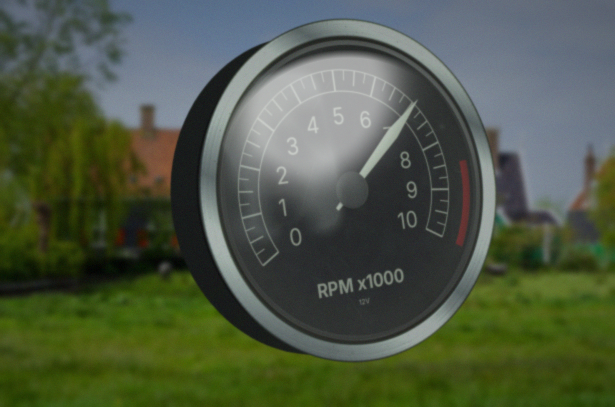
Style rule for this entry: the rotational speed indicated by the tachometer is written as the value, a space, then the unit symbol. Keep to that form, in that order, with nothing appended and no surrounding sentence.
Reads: 7000 rpm
